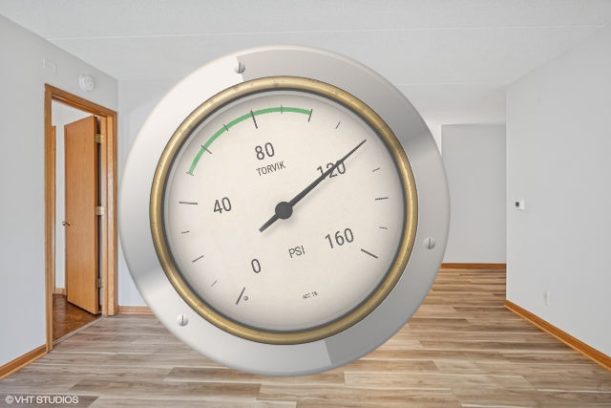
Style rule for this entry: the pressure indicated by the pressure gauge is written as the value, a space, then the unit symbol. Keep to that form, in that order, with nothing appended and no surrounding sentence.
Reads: 120 psi
